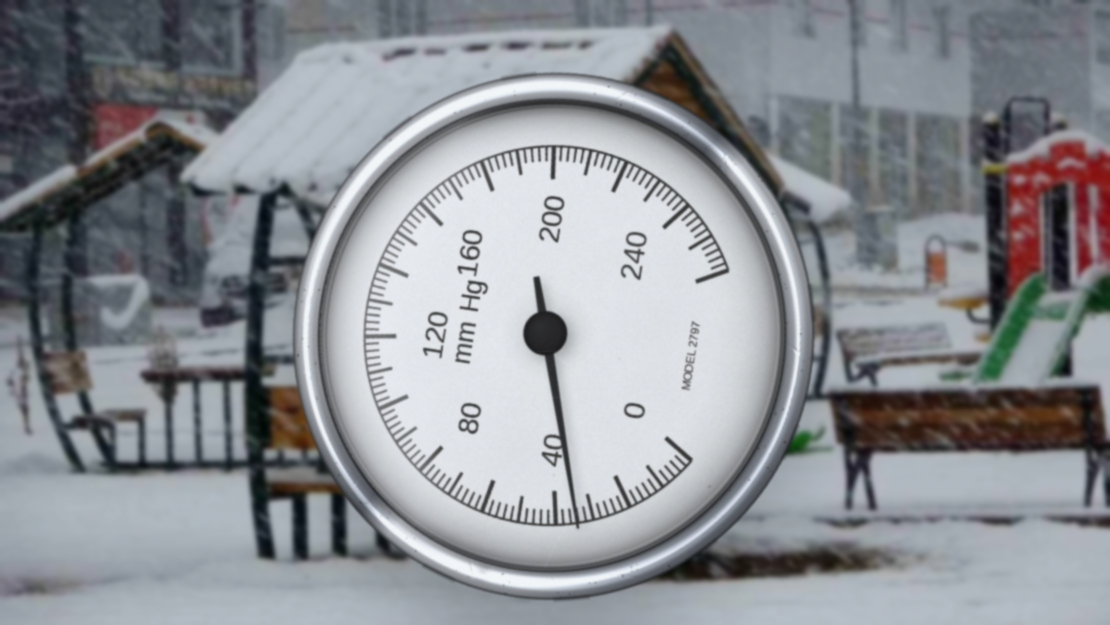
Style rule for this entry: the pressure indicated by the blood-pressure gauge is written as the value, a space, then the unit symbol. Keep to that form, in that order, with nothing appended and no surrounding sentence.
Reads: 34 mmHg
